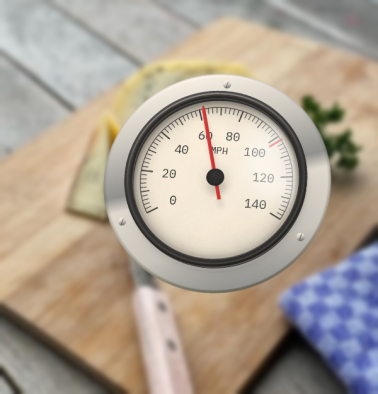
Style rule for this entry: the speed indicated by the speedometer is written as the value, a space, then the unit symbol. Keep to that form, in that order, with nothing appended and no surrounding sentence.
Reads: 62 mph
